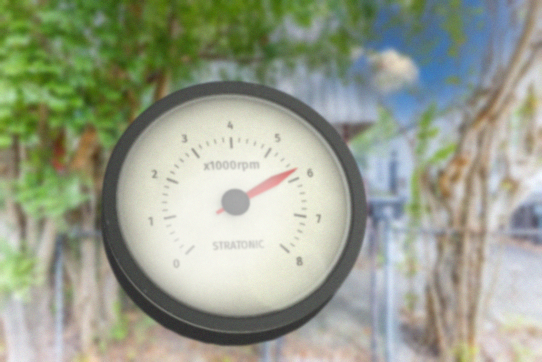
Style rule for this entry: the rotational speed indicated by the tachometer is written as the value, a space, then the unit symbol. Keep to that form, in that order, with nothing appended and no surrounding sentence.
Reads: 5800 rpm
